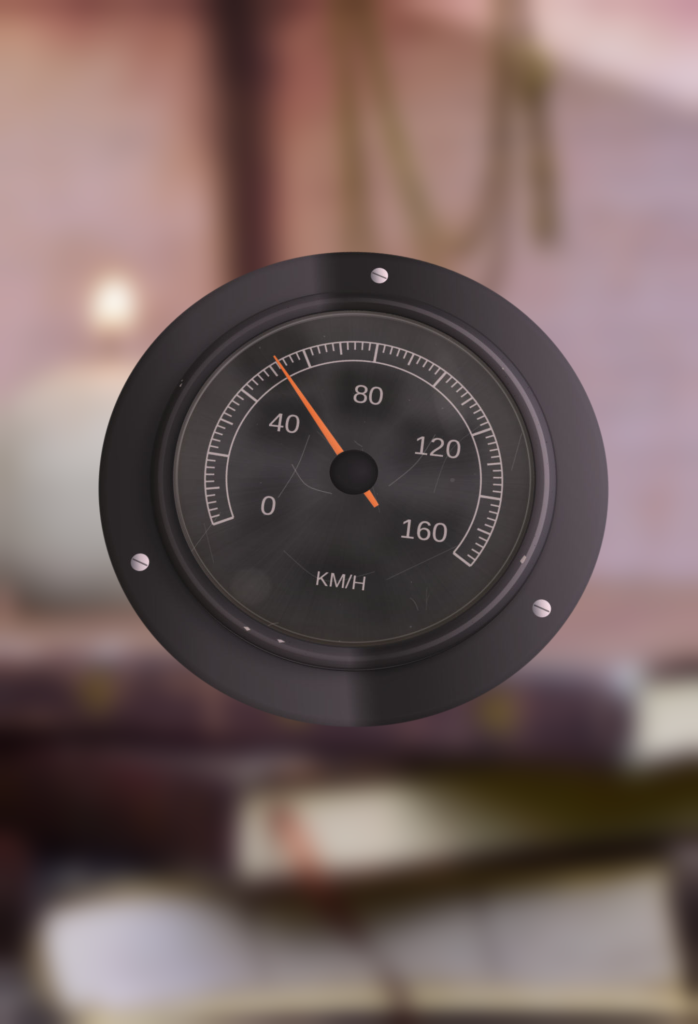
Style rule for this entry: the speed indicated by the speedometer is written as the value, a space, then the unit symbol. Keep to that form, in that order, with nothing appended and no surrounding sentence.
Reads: 52 km/h
